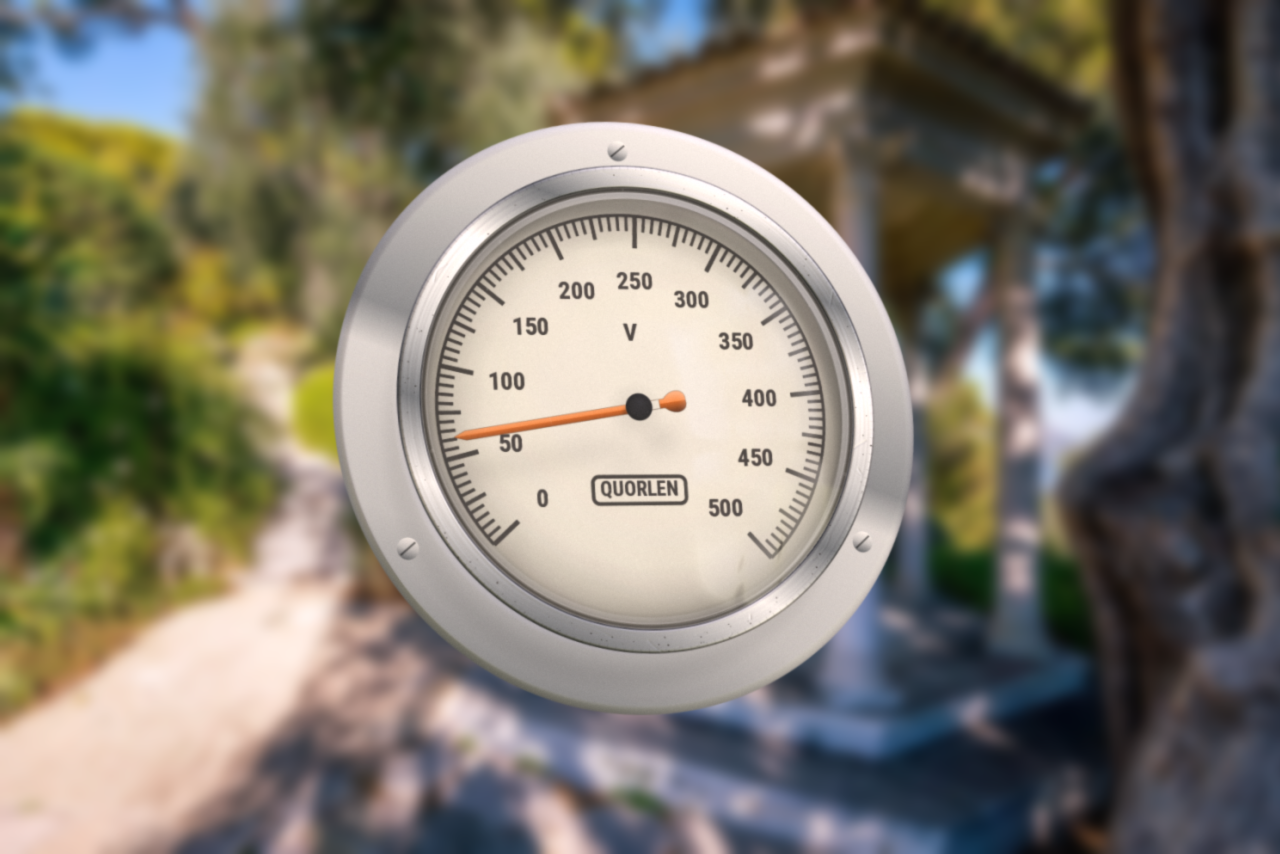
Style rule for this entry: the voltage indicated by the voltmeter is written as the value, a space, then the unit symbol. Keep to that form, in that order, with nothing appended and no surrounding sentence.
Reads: 60 V
